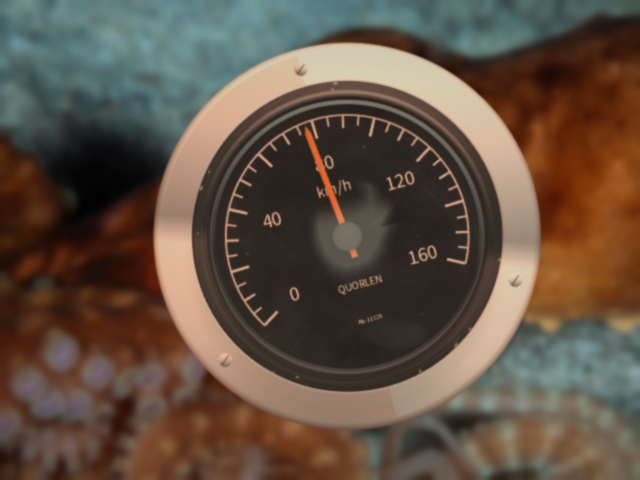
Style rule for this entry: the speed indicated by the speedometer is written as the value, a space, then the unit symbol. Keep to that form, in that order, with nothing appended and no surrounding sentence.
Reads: 77.5 km/h
